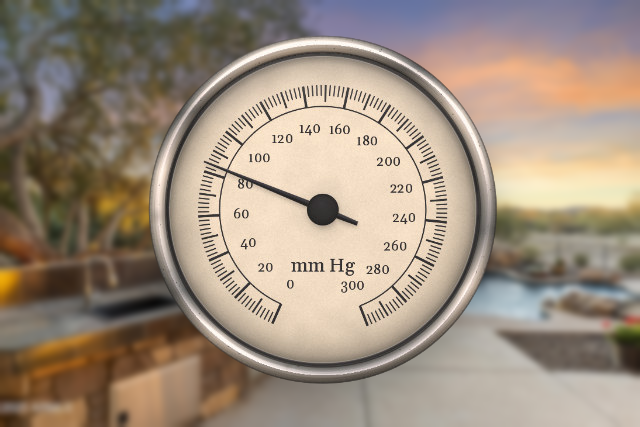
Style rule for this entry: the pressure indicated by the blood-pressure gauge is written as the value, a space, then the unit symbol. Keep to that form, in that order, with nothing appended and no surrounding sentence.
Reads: 84 mmHg
